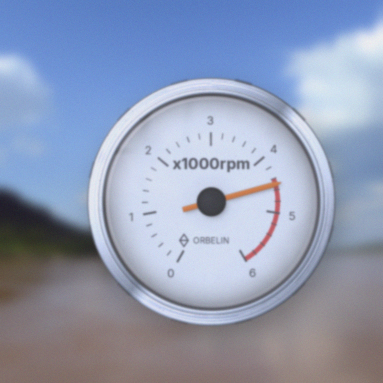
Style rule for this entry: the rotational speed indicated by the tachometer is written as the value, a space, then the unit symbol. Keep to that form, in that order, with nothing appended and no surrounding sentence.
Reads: 4500 rpm
